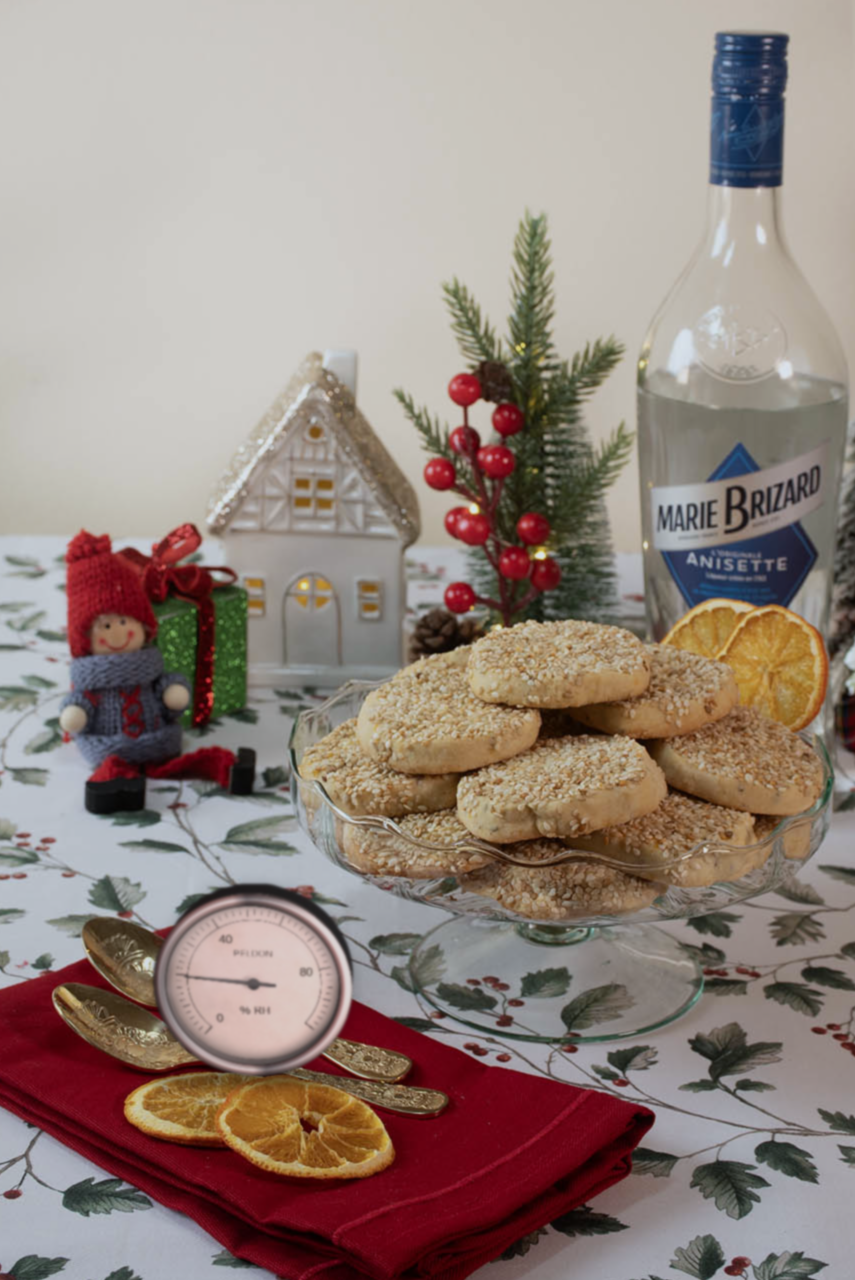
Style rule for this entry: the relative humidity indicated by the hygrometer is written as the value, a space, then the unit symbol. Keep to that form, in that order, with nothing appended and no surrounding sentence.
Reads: 20 %
